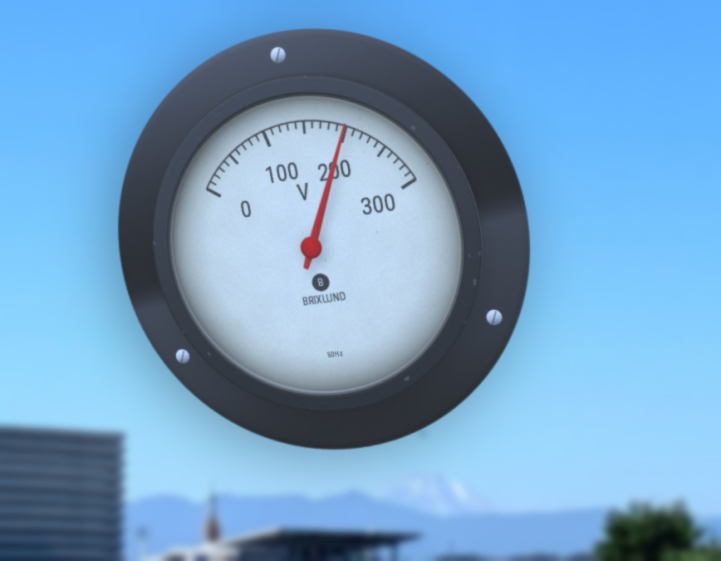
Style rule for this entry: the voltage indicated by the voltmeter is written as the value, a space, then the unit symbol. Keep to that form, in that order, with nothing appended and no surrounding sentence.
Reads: 200 V
